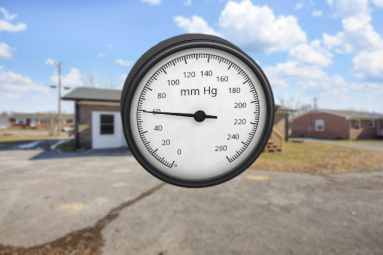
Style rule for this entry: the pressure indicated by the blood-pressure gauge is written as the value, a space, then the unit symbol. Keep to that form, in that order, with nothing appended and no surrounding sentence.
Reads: 60 mmHg
